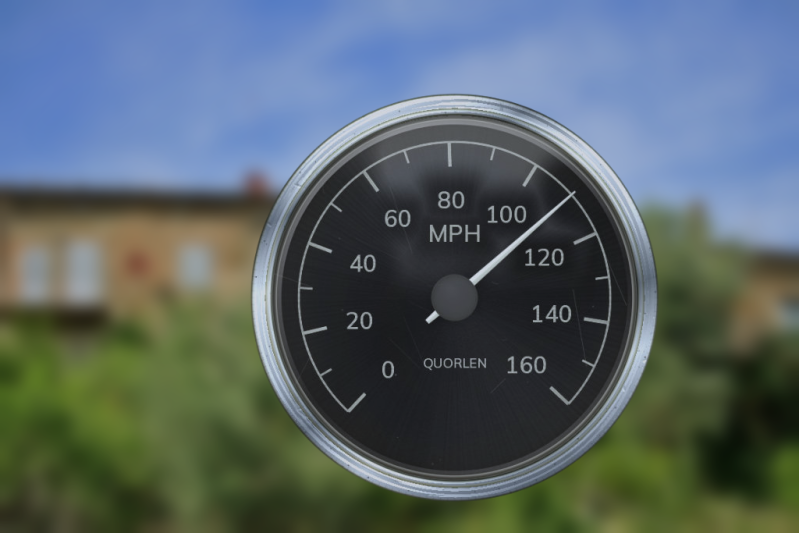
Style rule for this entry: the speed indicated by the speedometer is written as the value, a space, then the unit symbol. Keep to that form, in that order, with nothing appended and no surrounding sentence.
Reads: 110 mph
